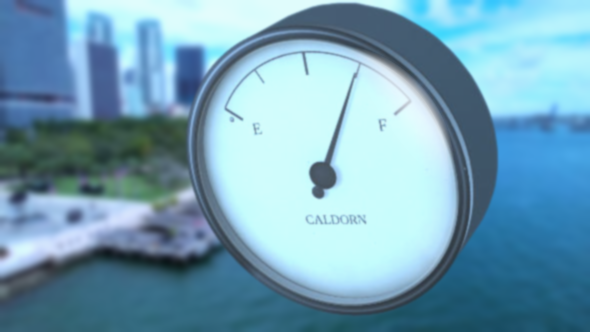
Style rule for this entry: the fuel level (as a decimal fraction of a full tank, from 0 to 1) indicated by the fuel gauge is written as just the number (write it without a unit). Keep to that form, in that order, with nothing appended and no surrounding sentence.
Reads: 0.75
